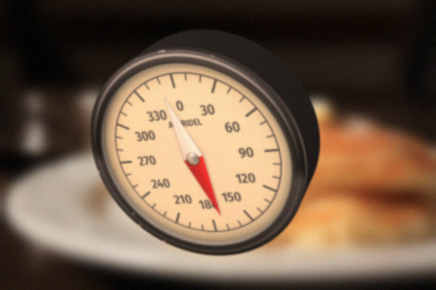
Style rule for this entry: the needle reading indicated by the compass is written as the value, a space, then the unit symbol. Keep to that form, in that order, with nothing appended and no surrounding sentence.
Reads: 170 °
